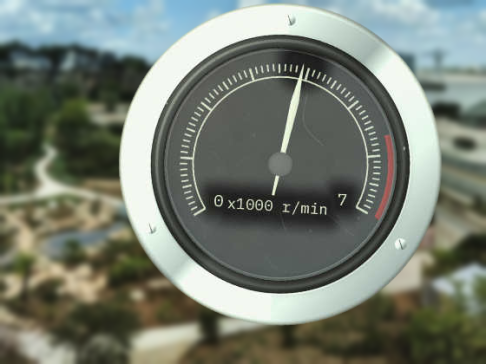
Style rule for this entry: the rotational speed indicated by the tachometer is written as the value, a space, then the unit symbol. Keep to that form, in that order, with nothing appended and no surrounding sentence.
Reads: 3900 rpm
